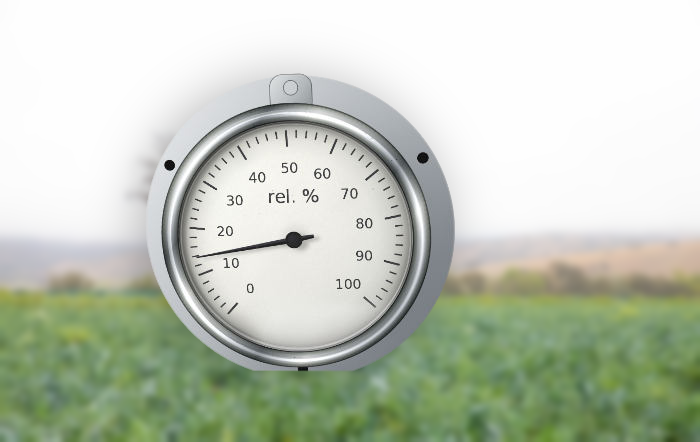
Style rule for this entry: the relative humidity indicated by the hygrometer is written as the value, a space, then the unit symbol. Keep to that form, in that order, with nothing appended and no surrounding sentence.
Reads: 14 %
